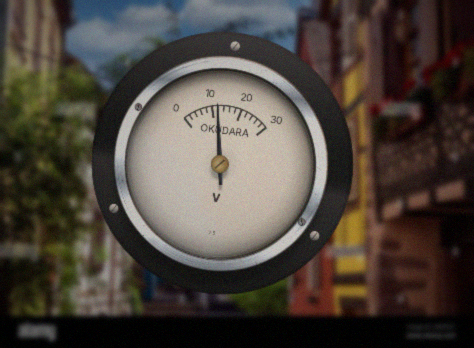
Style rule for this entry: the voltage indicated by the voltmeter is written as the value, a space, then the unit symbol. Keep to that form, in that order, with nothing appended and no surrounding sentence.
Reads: 12 V
